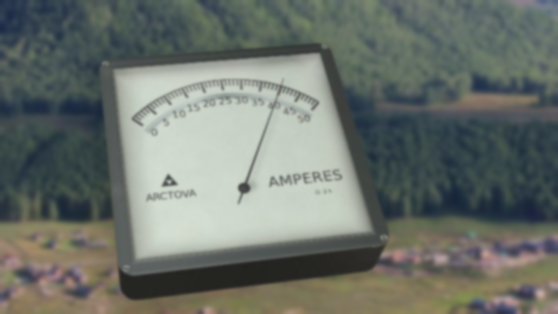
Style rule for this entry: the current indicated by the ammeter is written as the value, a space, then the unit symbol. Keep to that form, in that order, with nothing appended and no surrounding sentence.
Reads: 40 A
